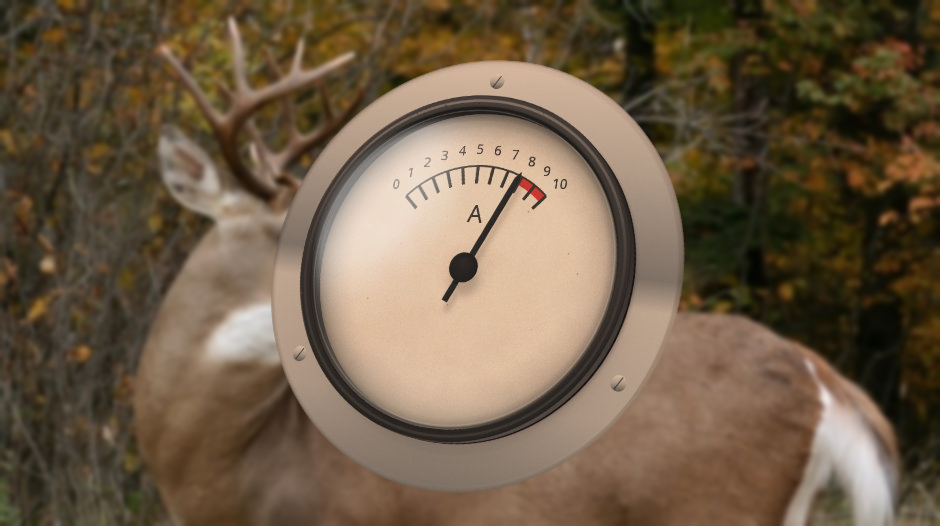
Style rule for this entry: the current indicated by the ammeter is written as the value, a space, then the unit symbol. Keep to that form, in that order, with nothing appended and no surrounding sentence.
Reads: 8 A
